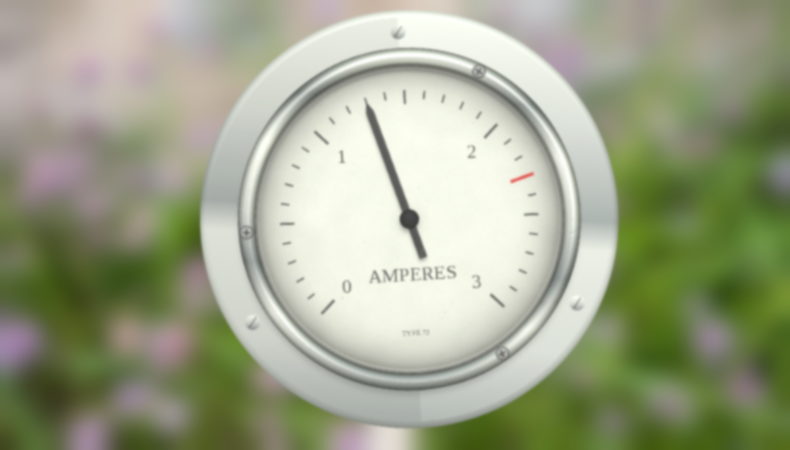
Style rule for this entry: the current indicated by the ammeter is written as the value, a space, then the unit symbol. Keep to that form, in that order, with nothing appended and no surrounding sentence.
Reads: 1.3 A
